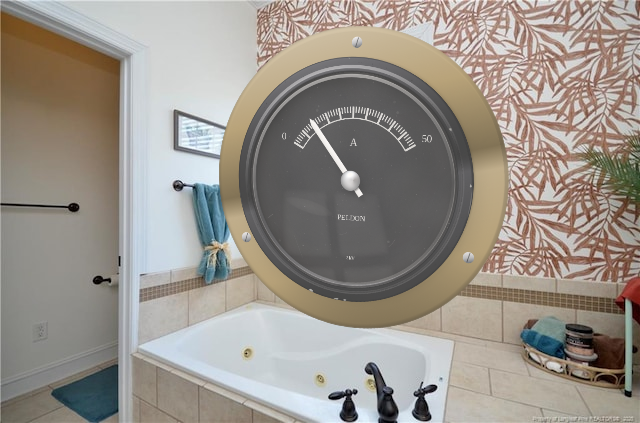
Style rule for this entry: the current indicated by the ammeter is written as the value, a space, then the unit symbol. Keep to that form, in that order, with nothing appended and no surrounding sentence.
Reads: 10 A
